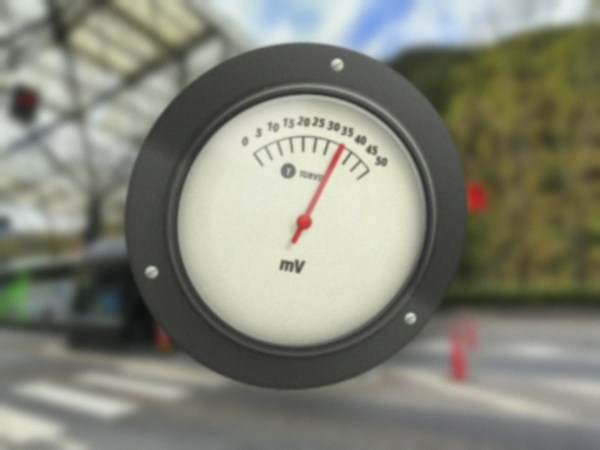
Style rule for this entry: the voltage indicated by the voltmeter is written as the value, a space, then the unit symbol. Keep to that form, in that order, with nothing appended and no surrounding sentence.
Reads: 35 mV
